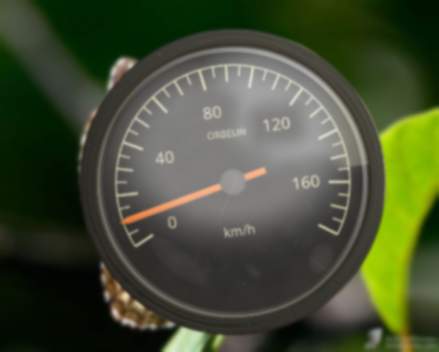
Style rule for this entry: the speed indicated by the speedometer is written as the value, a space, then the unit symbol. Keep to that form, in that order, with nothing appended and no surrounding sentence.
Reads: 10 km/h
